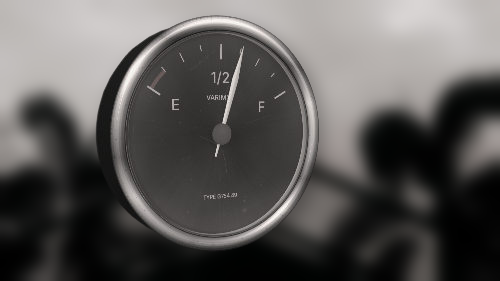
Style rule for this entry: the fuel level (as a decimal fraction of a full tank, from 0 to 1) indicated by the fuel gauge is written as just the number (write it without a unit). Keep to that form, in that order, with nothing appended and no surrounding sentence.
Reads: 0.625
